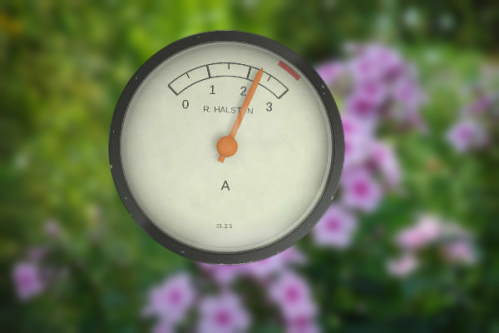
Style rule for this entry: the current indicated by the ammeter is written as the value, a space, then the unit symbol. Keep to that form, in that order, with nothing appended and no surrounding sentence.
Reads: 2.25 A
